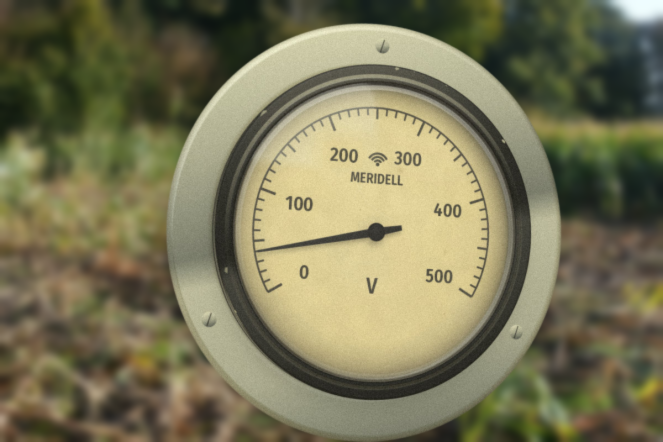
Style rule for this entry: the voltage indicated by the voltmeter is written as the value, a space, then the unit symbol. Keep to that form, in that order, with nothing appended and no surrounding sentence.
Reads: 40 V
